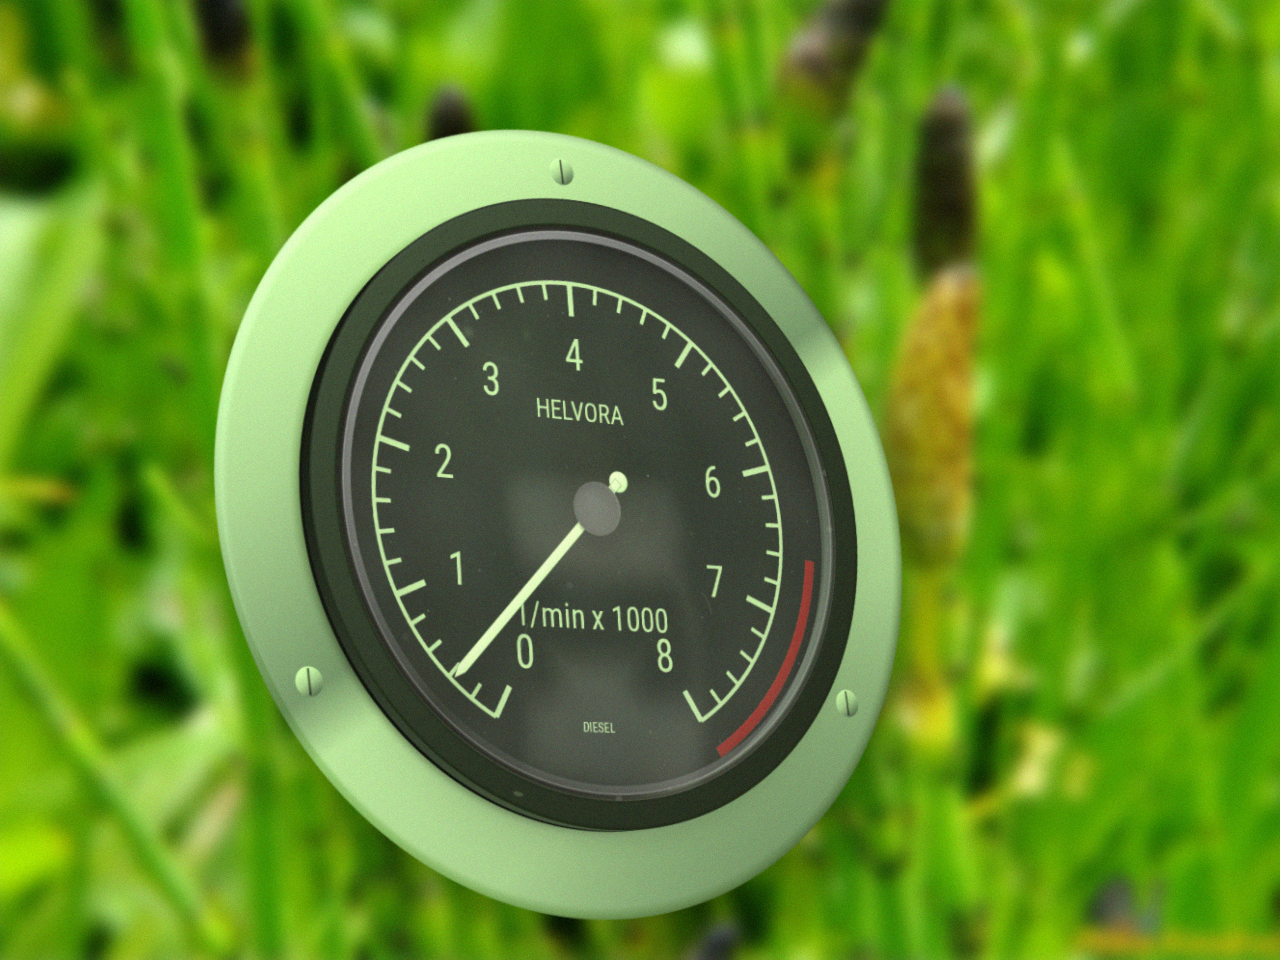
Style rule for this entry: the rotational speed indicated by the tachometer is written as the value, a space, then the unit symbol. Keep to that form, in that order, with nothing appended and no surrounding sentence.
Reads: 400 rpm
